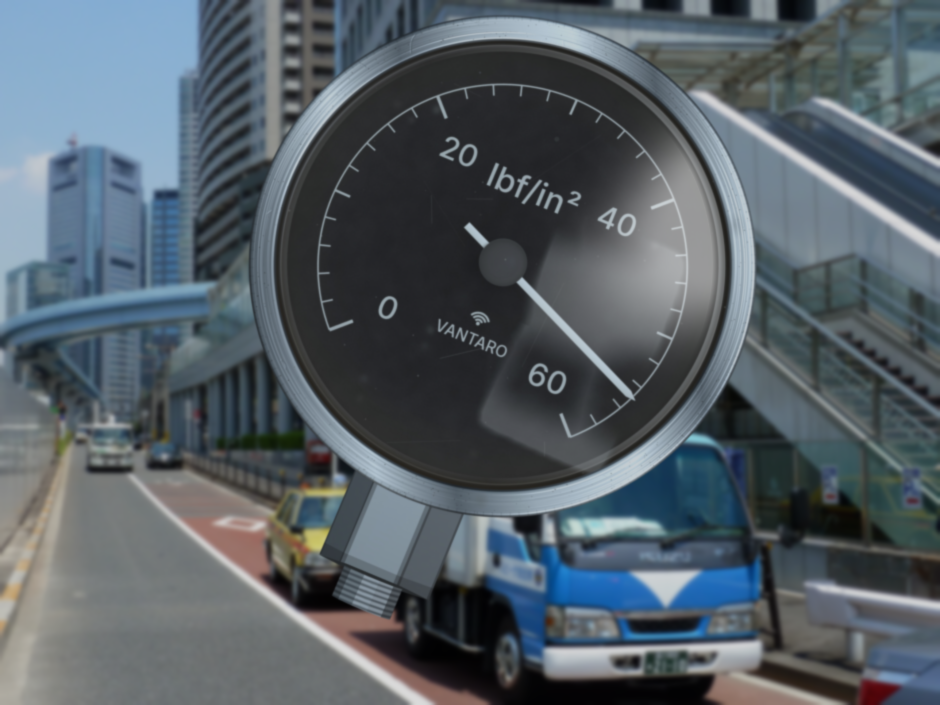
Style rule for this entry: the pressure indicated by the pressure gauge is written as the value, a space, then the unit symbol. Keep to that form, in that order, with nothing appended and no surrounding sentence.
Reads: 55 psi
